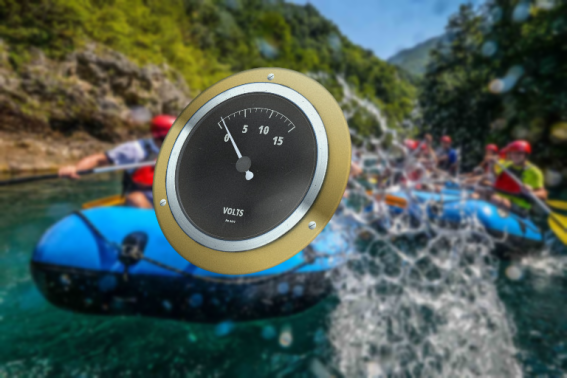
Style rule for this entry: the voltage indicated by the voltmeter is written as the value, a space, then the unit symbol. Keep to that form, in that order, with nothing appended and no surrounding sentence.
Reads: 1 V
